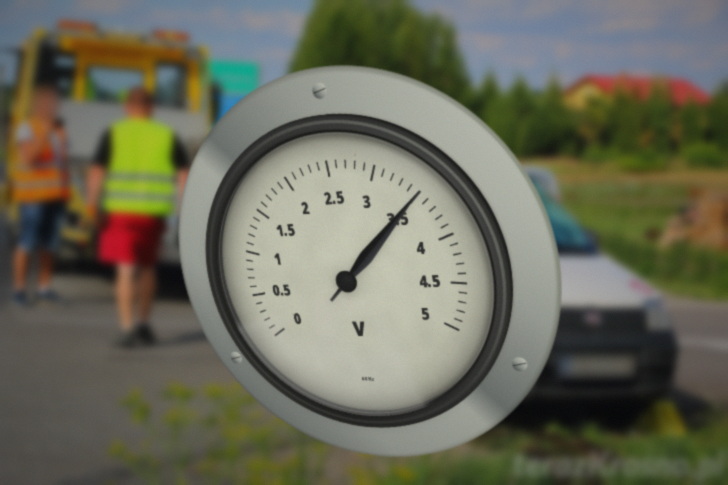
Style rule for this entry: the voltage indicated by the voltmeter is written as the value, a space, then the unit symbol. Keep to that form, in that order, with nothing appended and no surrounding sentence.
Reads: 3.5 V
